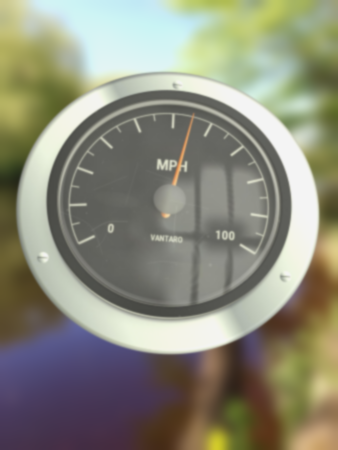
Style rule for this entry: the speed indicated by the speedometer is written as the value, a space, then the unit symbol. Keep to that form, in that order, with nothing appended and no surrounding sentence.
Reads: 55 mph
